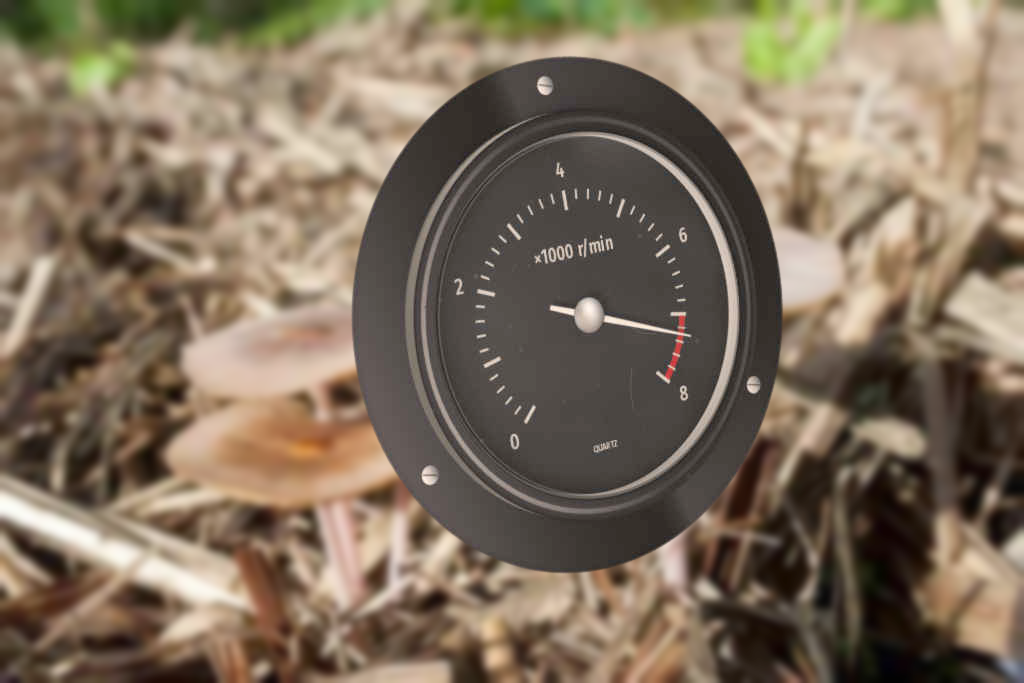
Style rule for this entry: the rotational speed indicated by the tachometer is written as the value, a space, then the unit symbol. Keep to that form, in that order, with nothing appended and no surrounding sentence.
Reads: 7300 rpm
